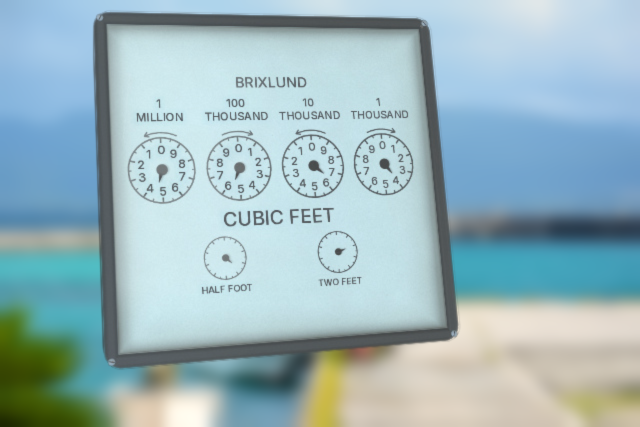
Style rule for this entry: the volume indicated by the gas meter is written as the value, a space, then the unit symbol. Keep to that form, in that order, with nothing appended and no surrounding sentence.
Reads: 456400 ft³
